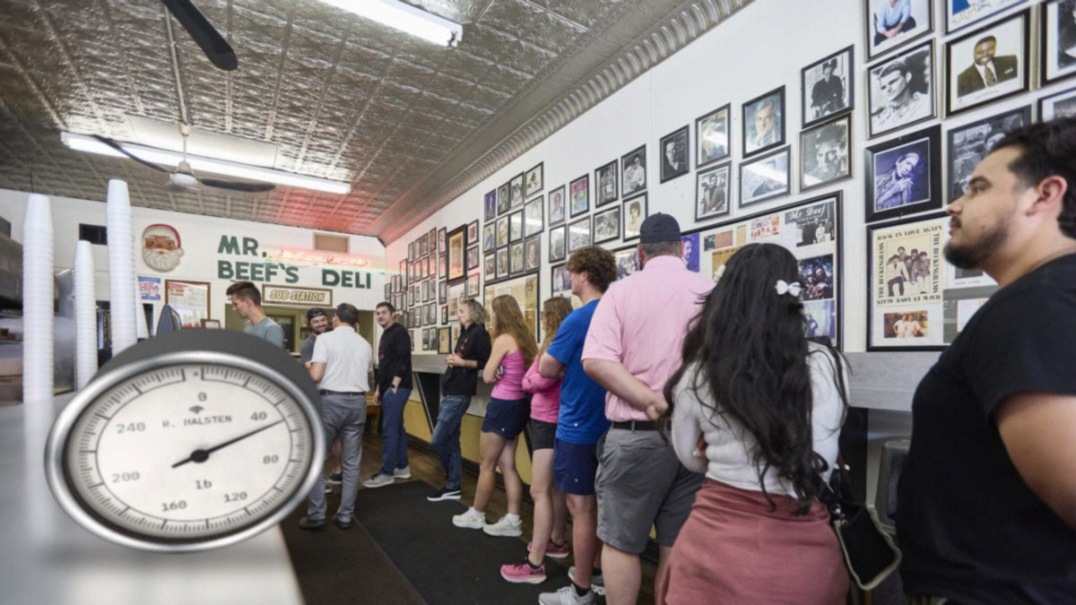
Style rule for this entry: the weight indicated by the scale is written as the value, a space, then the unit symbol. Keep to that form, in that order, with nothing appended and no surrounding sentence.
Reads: 50 lb
